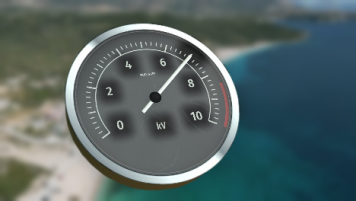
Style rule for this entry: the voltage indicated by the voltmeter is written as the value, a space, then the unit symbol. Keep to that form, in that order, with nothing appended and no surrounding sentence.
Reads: 7 kV
